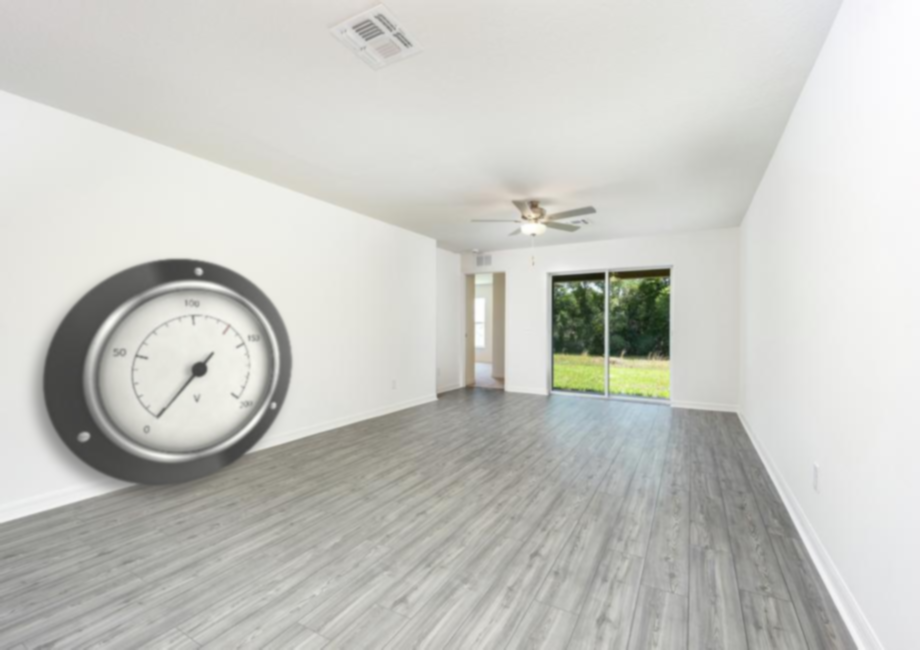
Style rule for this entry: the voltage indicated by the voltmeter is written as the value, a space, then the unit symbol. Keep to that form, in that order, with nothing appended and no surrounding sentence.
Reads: 0 V
